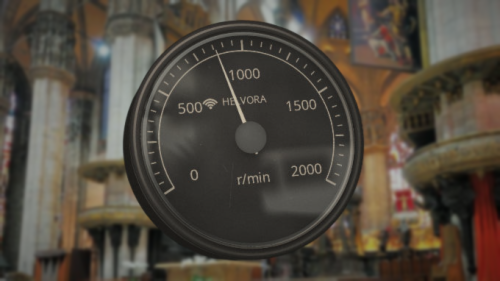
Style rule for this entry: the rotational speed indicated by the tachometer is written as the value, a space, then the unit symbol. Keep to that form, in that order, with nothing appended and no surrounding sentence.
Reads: 850 rpm
